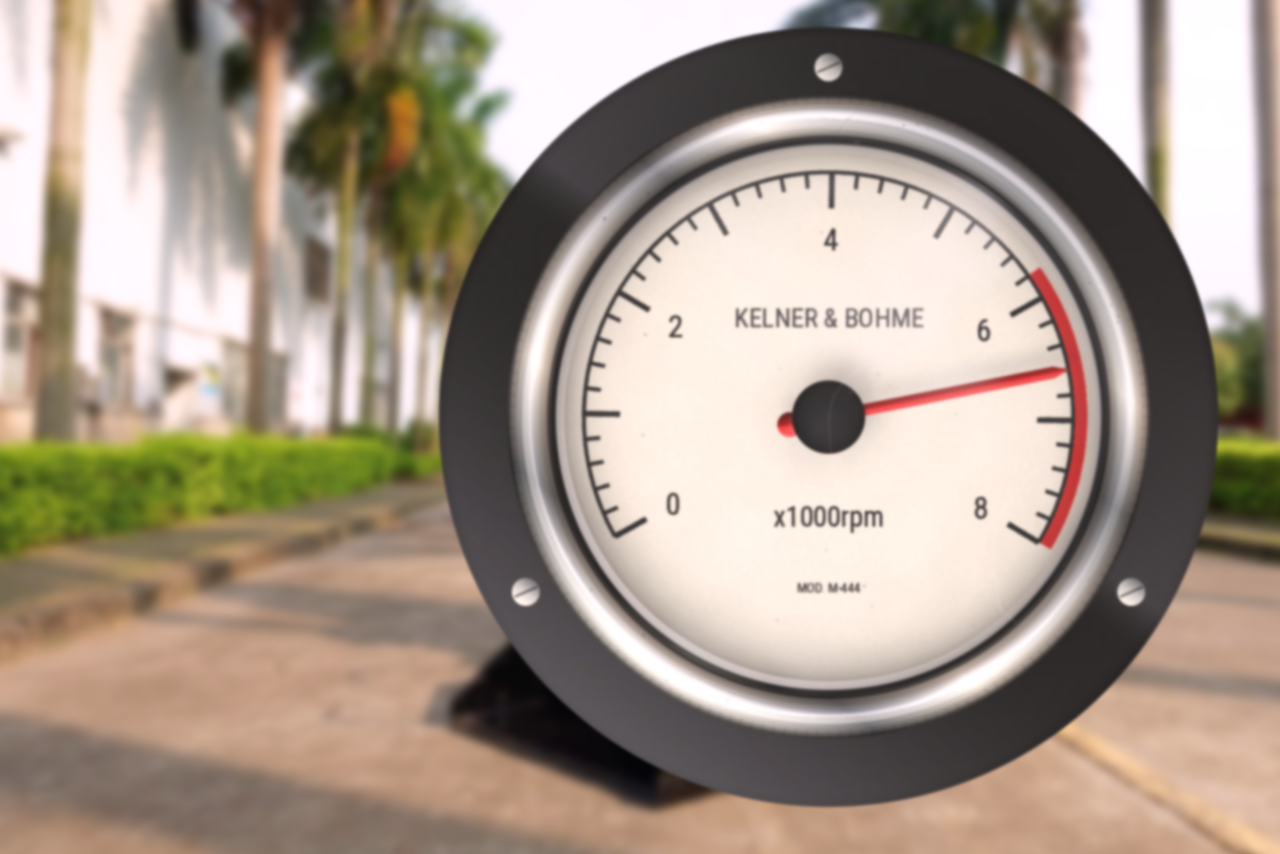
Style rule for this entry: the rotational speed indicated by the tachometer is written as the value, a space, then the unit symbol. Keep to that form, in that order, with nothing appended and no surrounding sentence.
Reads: 6600 rpm
